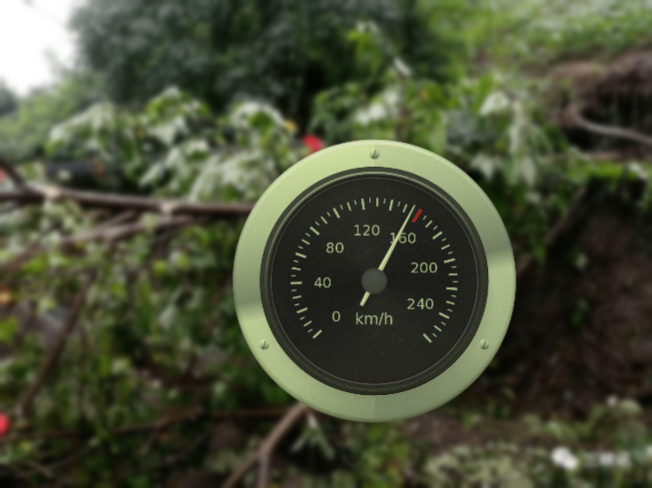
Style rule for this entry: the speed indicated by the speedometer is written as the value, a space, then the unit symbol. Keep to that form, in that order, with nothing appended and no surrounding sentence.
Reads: 155 km/h
